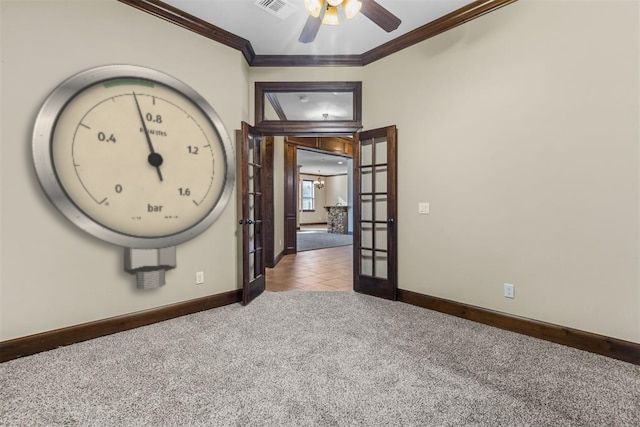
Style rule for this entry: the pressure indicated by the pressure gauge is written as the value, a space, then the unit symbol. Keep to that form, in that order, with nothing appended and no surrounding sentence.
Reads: 0.7 bar
